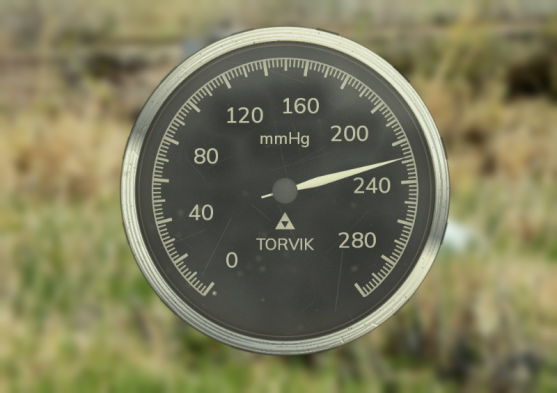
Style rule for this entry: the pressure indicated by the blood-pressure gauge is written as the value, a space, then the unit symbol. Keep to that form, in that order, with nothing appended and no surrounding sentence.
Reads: 228 mmHg
